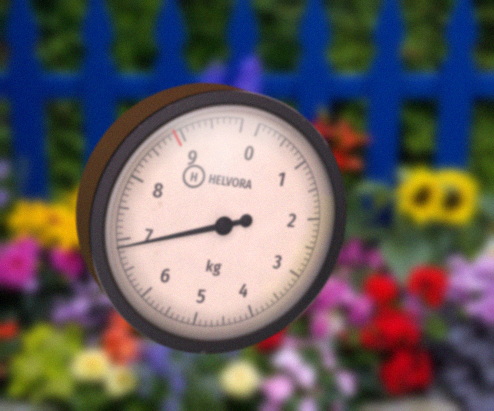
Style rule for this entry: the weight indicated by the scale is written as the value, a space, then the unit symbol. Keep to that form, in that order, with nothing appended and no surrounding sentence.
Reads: 6.9 kg
